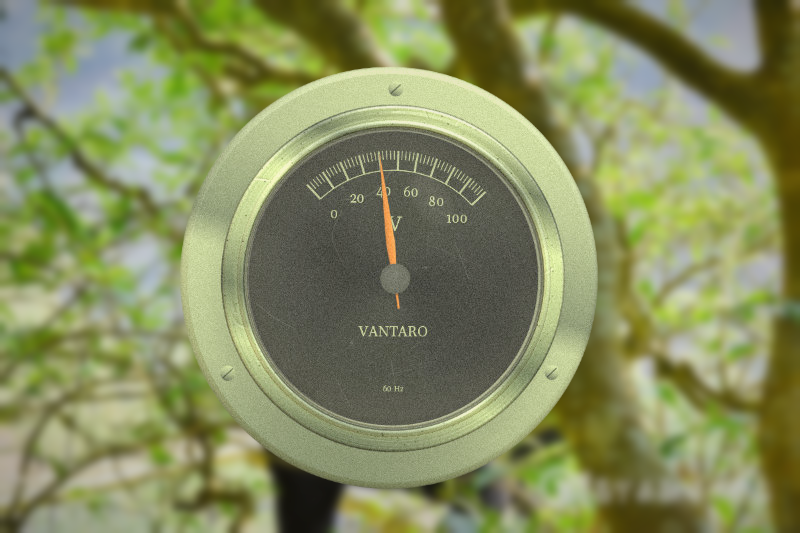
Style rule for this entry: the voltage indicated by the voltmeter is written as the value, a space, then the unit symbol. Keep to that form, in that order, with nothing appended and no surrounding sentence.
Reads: 40 V
